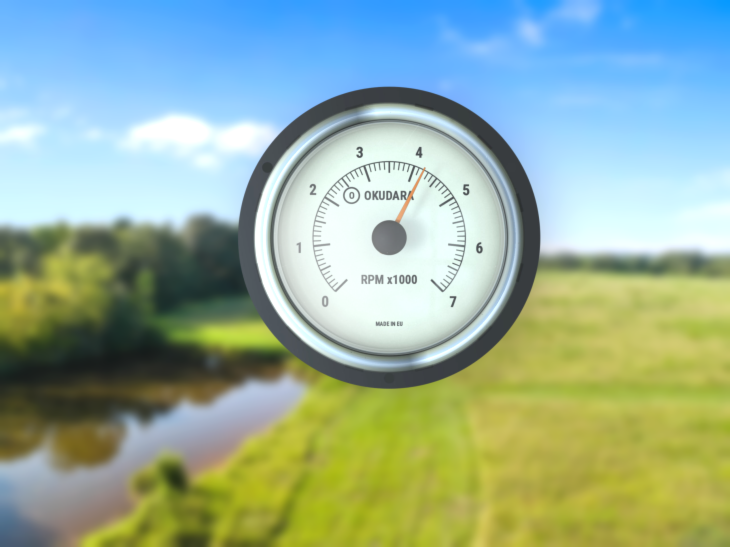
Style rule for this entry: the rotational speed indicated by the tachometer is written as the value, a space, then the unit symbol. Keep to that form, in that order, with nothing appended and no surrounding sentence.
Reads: 4200 rpm
